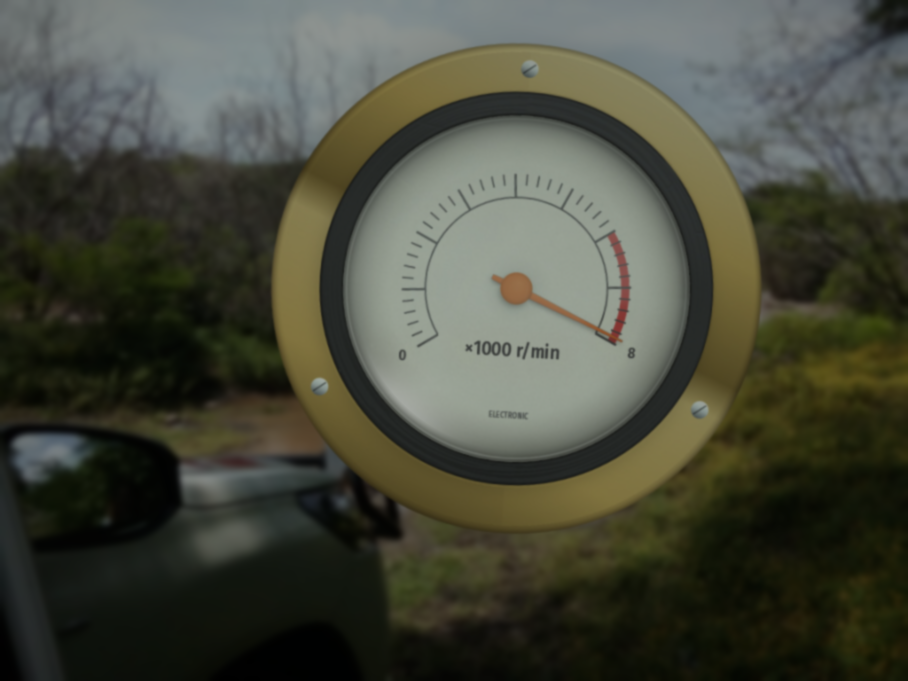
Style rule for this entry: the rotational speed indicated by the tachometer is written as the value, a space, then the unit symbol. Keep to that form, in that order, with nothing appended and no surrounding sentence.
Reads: 7900 rpm
